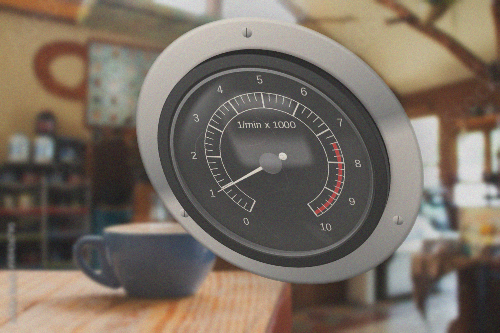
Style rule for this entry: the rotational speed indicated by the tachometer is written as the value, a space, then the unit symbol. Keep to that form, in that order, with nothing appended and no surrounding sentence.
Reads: 1000 rpm
